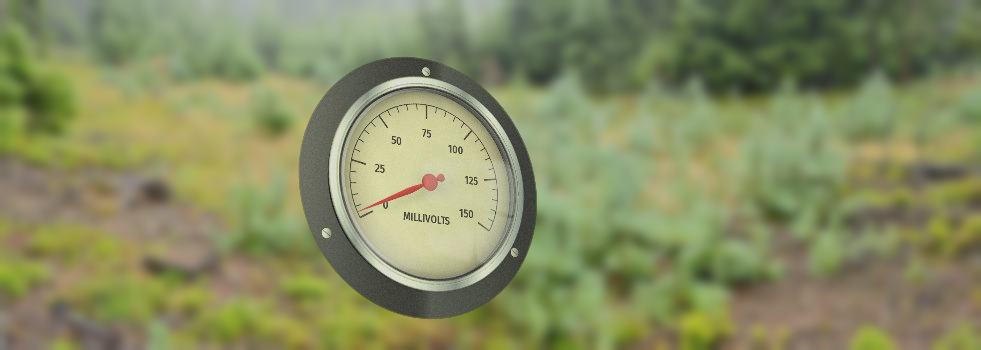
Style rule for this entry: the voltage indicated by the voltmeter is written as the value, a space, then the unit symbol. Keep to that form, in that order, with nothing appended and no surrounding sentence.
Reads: 2.5 mV
